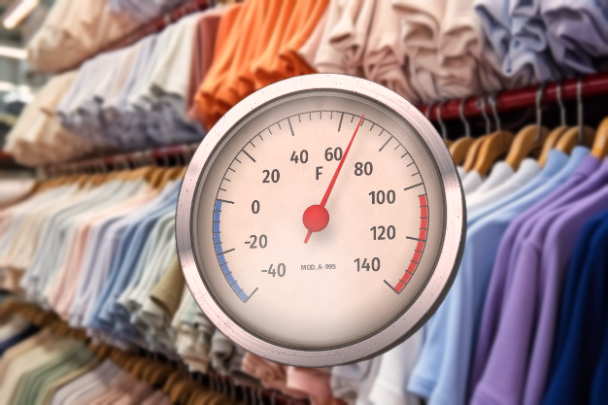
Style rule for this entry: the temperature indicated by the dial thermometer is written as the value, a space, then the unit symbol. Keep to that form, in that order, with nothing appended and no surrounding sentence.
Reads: 68 °F
